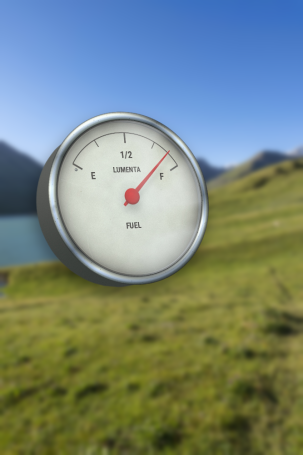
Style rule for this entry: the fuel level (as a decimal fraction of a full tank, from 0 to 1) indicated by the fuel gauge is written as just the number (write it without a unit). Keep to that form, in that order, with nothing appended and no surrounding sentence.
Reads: 0.875
